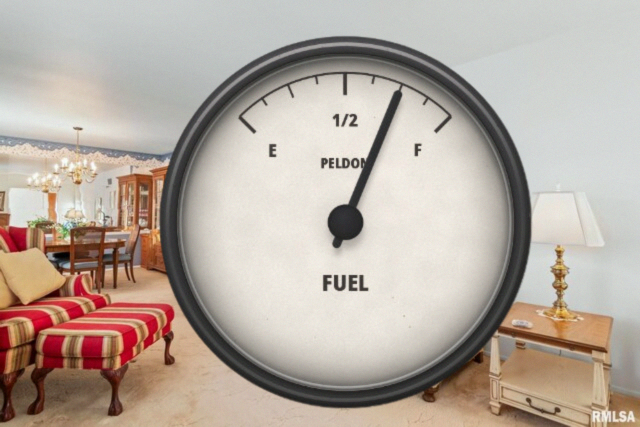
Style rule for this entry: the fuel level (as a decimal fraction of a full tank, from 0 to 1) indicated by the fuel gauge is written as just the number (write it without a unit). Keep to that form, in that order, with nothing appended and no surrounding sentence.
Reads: 0.75
